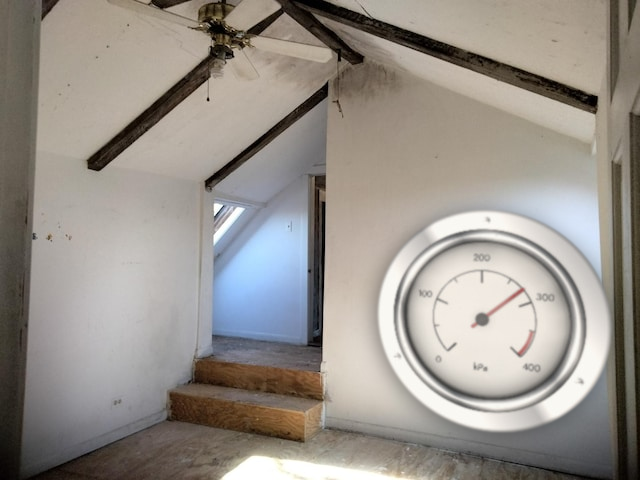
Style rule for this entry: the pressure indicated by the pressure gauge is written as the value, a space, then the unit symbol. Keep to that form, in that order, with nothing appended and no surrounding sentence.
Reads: 275 kPa
